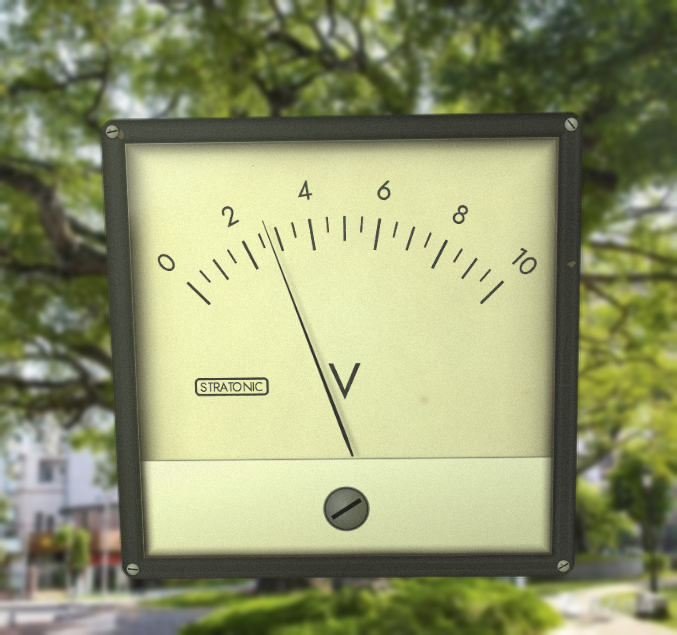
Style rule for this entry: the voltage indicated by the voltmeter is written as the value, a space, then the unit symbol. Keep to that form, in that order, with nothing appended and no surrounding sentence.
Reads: 2.75 V
